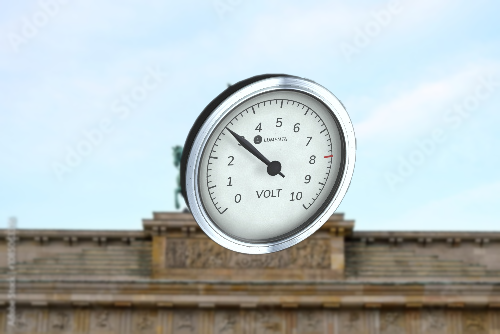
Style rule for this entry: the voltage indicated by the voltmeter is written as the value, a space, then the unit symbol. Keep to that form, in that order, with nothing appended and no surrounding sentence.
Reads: 3 V
